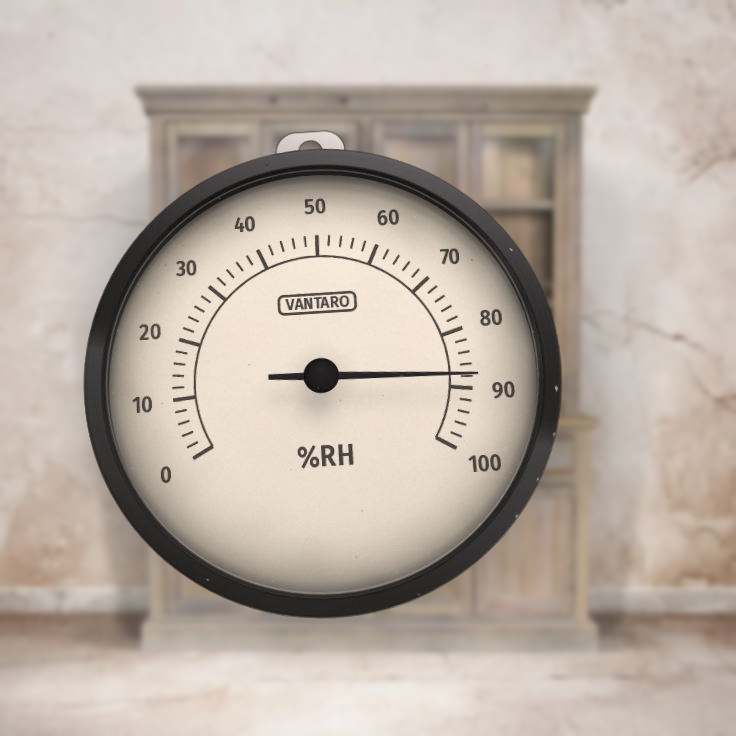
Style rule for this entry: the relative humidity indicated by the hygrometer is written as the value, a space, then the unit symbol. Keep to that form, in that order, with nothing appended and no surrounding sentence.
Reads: 88 %
